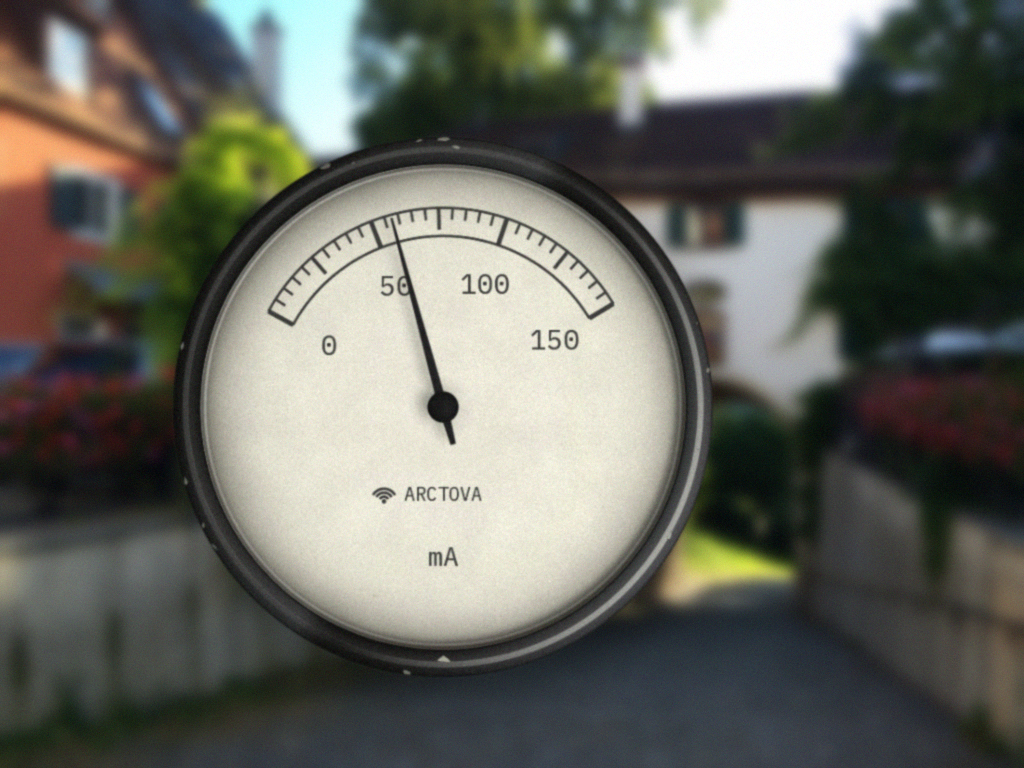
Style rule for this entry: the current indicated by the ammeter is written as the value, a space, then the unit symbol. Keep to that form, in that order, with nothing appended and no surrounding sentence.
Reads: 57.5 mA
